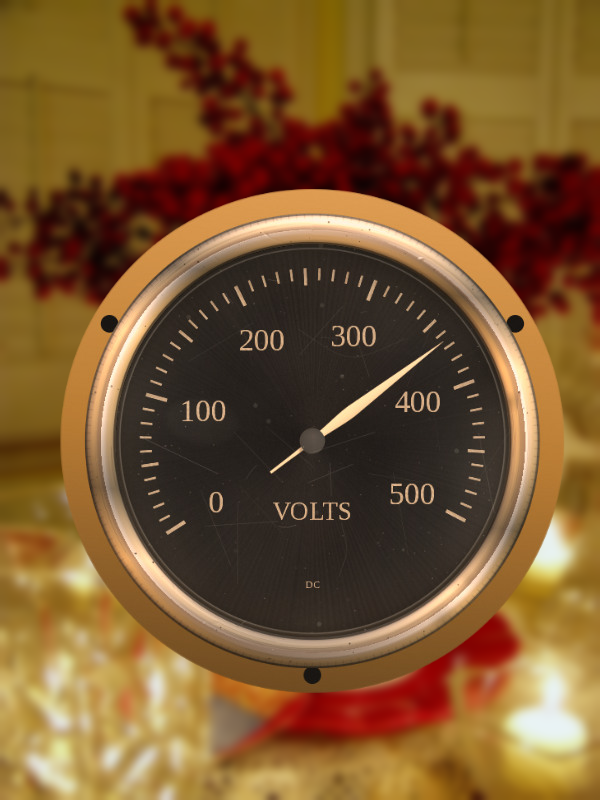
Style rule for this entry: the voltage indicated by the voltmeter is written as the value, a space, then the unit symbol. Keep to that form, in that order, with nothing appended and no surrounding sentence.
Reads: 365 V
